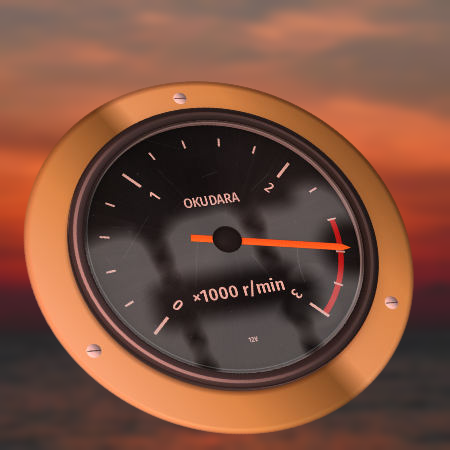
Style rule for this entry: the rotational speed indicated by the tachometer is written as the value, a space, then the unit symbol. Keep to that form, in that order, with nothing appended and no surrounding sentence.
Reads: 2600 rpm
